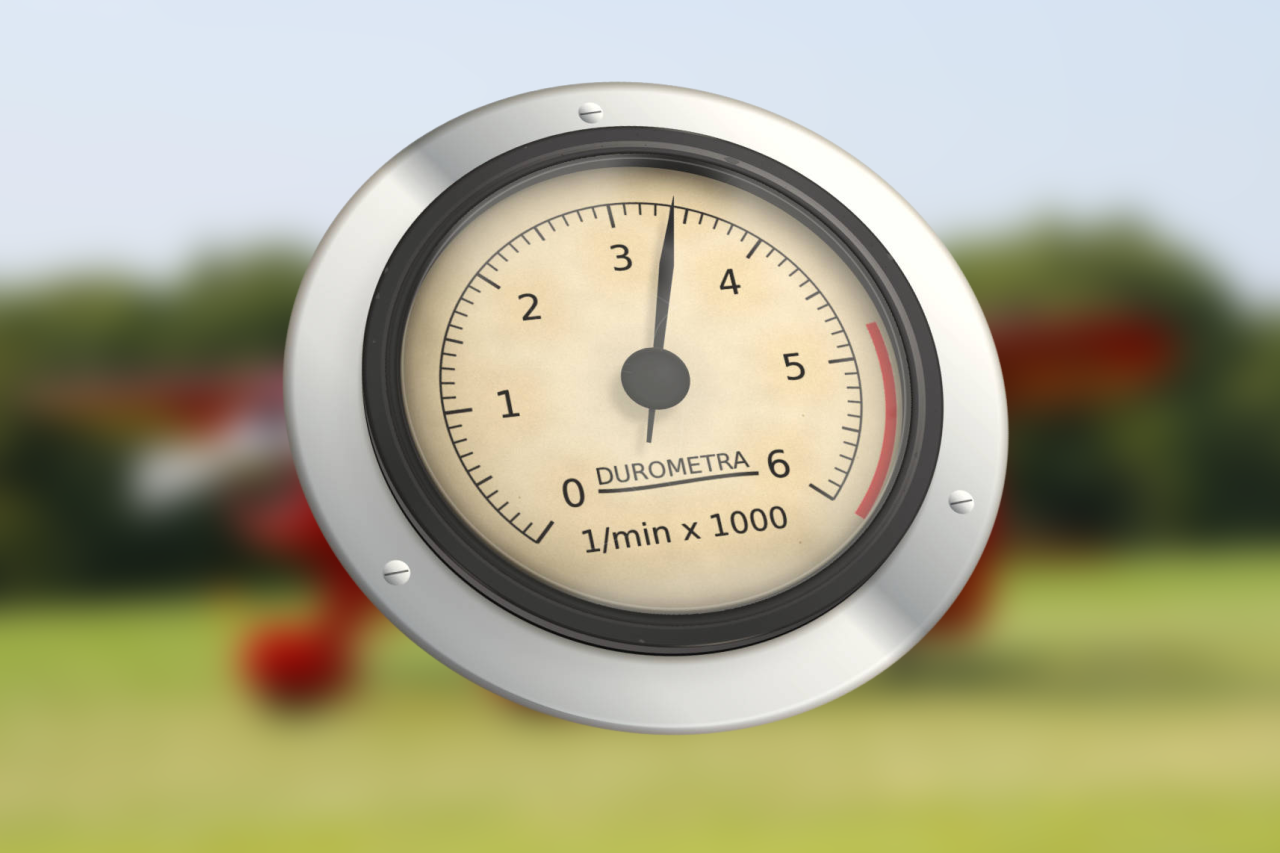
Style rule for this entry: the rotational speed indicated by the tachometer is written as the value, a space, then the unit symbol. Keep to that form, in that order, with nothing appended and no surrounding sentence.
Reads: 3400 rpm
